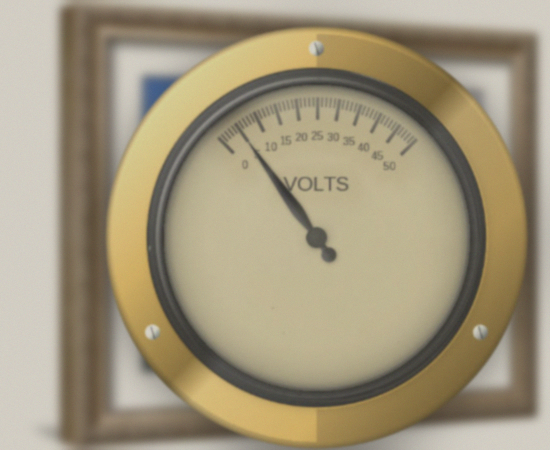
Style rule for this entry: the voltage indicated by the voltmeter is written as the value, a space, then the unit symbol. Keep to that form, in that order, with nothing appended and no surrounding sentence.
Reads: 5 V
